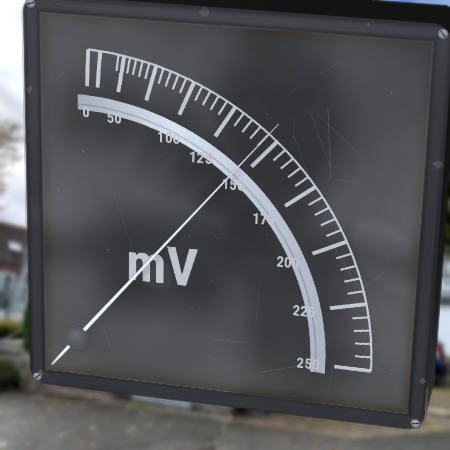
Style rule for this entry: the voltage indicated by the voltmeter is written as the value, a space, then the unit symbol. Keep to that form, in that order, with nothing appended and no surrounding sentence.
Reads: 145 mV
